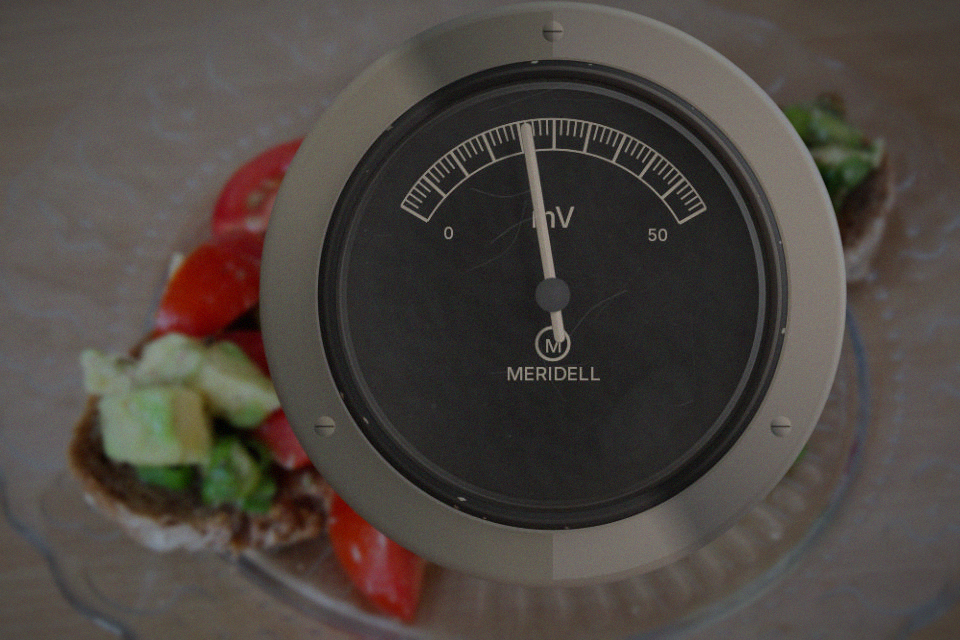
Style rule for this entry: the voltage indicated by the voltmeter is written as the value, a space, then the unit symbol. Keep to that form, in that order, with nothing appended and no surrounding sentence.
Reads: 21 mV
